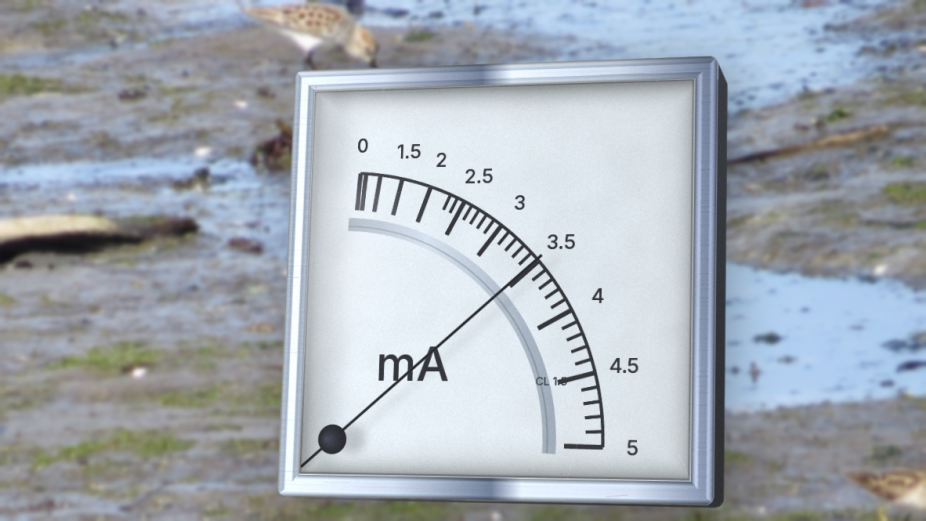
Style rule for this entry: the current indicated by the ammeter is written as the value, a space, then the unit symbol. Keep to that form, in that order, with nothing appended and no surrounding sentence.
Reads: 3.5 mA
